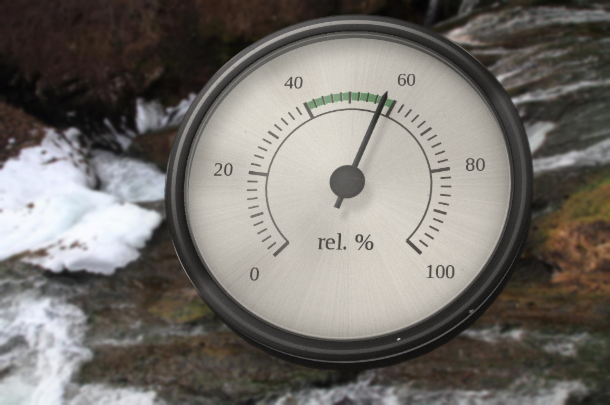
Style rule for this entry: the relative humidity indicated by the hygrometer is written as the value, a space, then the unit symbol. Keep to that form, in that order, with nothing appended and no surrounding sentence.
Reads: 58 %
